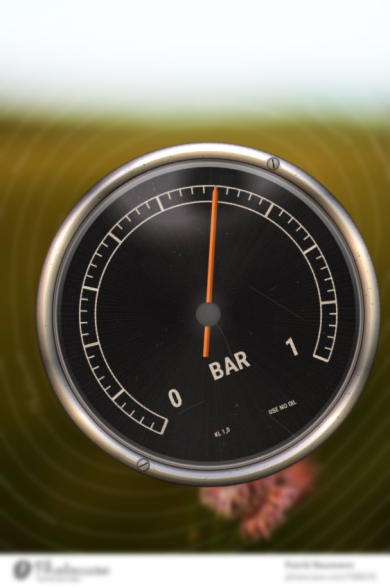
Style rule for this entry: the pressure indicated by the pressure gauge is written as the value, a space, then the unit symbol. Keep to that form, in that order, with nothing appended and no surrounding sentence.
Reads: 0.6 bar
